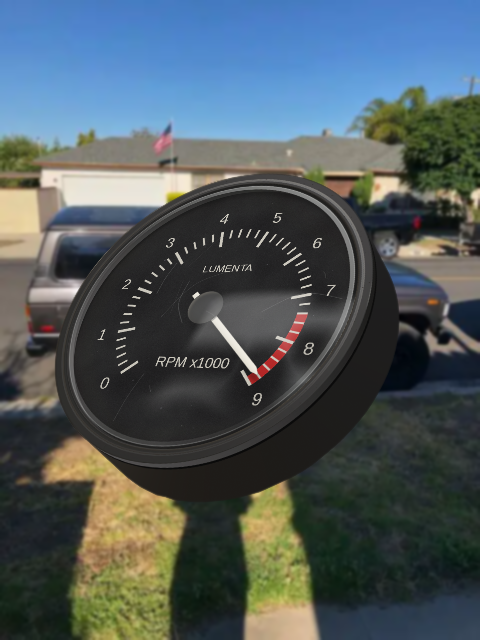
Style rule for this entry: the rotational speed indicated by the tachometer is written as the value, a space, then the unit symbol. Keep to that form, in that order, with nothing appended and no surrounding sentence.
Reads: 8800 rpm
